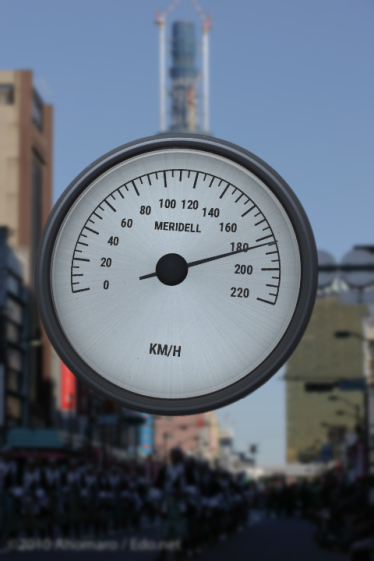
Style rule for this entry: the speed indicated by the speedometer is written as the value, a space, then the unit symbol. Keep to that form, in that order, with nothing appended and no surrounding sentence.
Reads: 185 km/h
